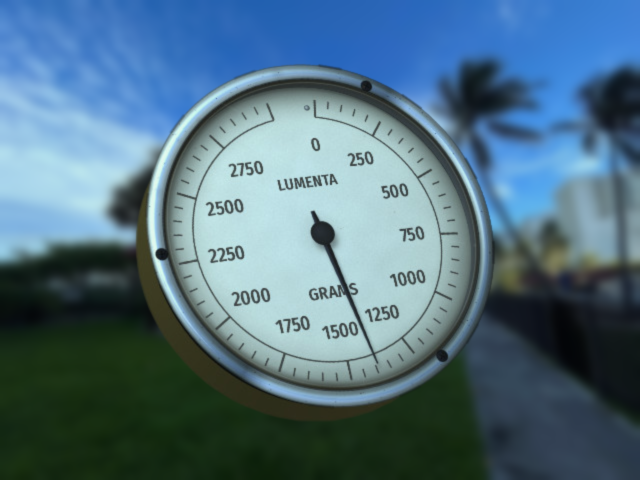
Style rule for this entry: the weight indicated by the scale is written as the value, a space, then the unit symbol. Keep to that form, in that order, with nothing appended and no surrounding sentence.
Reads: 1400 g
